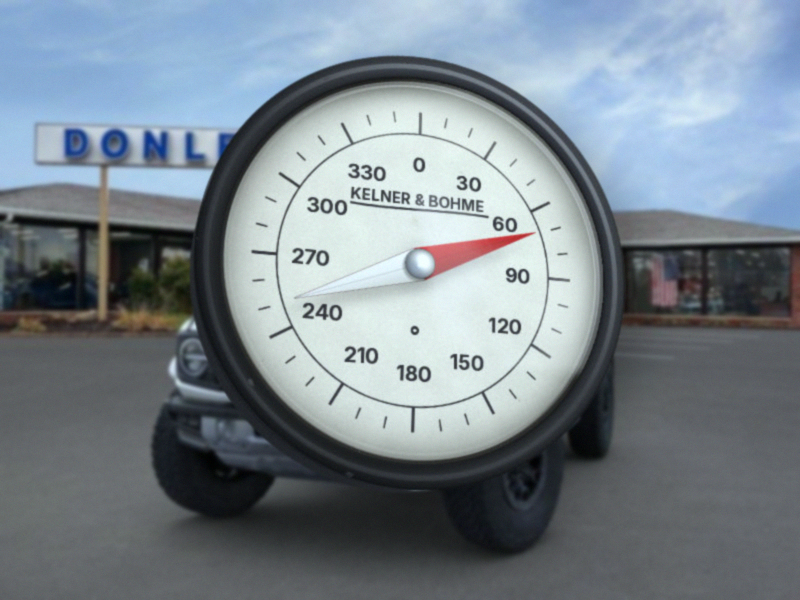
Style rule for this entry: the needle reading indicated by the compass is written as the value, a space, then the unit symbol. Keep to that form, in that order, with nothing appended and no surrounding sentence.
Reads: 70 °
